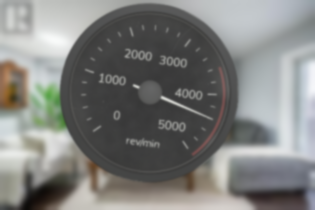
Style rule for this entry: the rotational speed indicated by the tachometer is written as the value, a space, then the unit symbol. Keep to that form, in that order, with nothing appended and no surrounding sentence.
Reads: 4400 rpm
